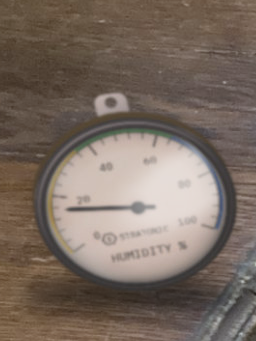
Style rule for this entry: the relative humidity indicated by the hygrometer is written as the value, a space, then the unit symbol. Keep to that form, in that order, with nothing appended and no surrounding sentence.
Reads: 16 %
